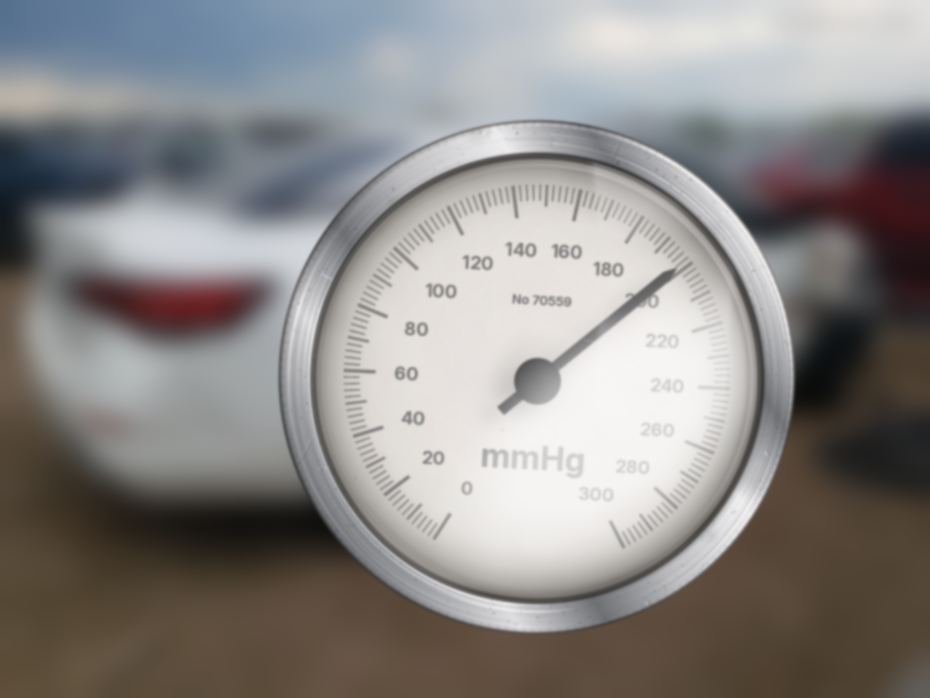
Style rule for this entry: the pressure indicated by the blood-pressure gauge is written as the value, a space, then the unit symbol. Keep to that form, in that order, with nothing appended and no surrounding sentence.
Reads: 198 mmHg
